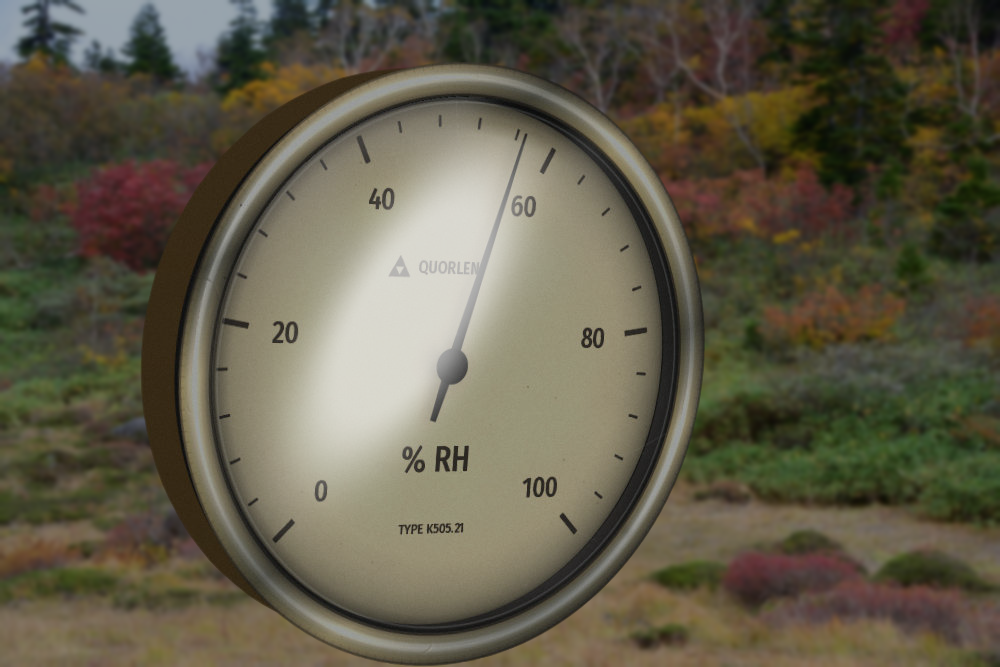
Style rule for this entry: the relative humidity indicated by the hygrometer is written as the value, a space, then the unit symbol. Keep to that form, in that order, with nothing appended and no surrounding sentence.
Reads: 56 %
